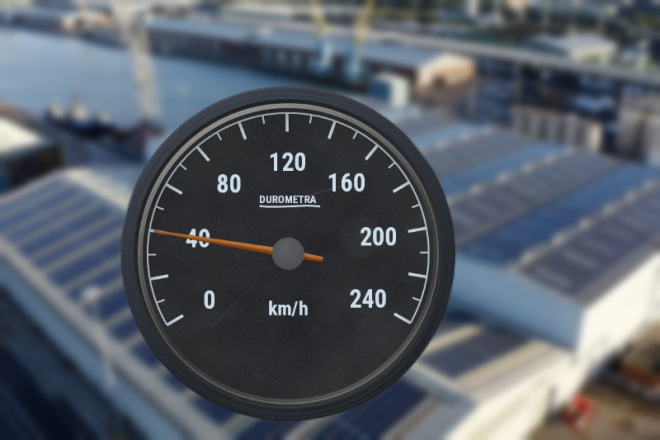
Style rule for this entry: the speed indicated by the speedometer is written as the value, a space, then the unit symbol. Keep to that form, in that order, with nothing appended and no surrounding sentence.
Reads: 40 km/h
